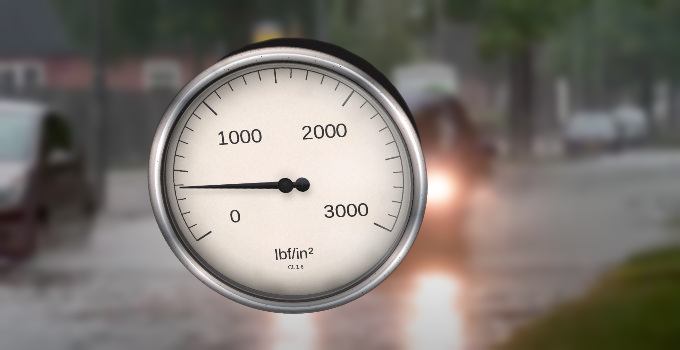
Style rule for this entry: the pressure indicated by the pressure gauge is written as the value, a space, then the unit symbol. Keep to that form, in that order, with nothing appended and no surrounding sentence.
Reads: 400 psi
